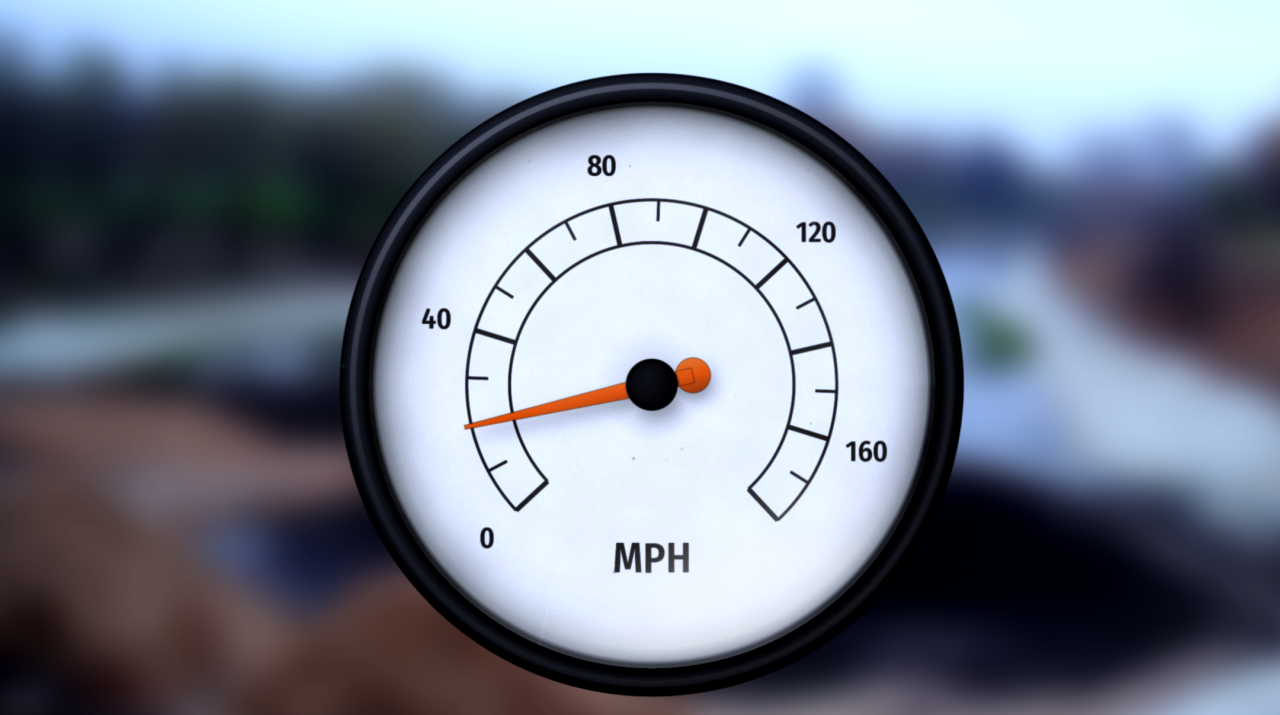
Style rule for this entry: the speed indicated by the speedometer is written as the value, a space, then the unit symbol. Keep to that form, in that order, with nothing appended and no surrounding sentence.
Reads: 20 mph
